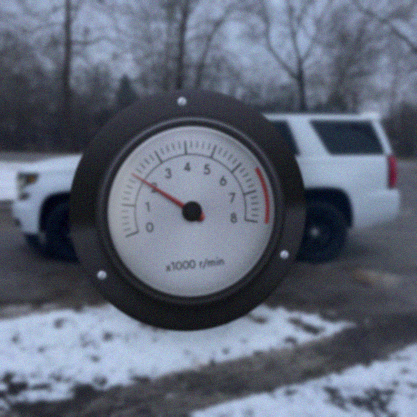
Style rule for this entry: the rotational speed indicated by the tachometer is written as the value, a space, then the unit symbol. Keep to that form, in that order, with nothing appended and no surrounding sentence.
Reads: 2000 rpm
